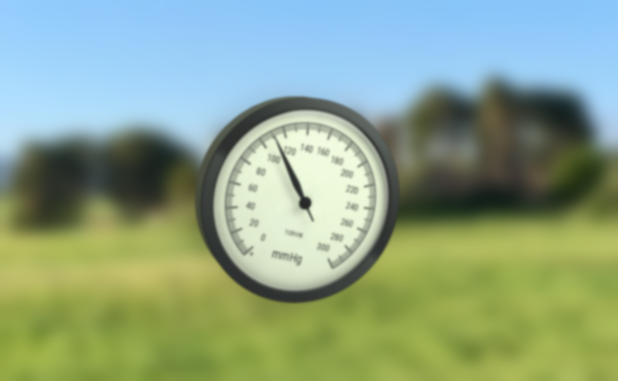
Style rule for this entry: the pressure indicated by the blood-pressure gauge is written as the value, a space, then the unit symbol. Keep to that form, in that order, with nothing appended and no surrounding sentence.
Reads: 110 mmHg
